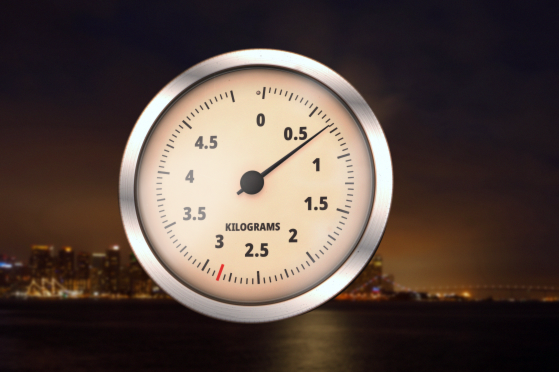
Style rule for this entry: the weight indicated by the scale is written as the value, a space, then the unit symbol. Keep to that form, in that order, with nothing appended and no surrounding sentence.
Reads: 0.7 kg
